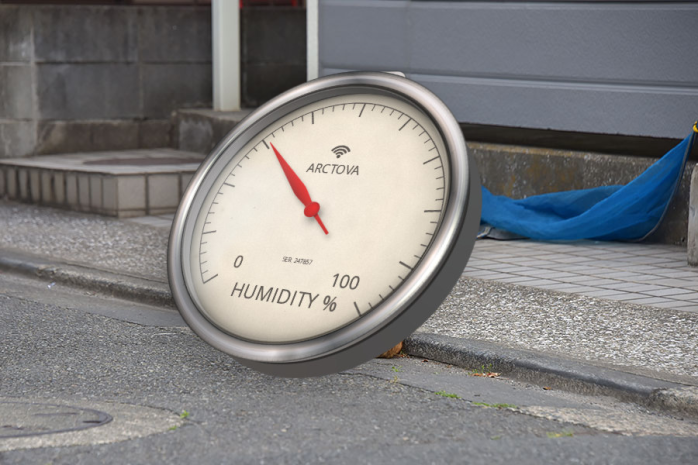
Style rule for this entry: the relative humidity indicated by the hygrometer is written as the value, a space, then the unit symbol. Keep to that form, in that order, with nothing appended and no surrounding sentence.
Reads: 31 %
